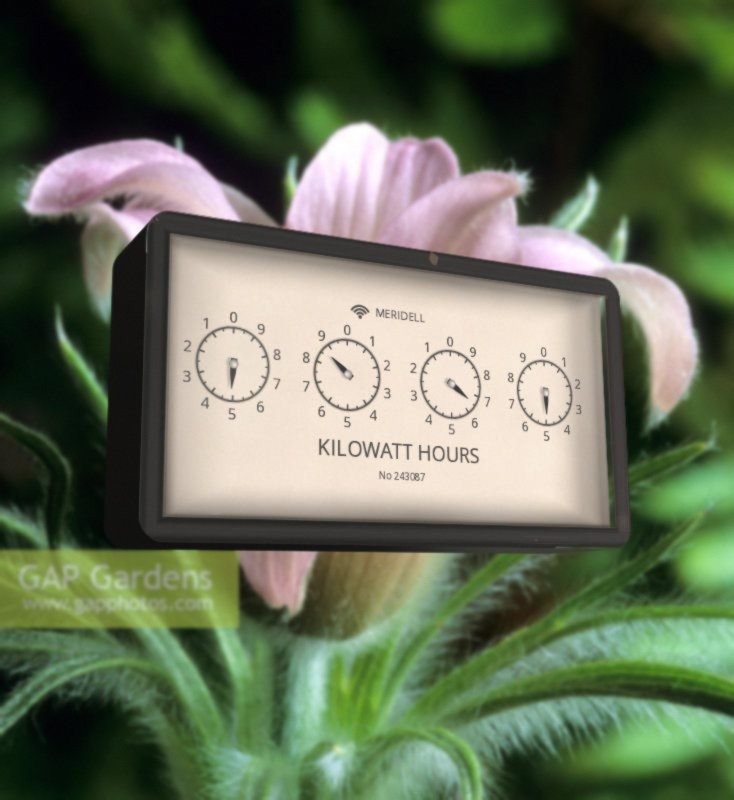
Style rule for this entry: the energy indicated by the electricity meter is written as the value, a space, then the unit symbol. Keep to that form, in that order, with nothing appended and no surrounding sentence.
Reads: 4865 kWh
